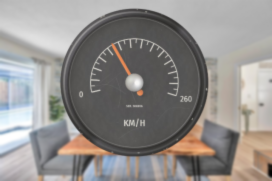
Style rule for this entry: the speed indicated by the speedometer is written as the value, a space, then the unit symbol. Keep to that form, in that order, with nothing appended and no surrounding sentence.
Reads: 90 km/h
